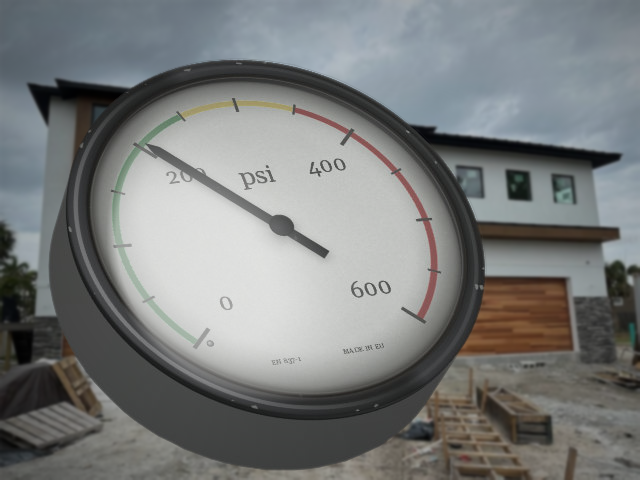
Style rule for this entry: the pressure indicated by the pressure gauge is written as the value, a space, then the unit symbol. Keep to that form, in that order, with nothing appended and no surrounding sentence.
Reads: 200 psi
